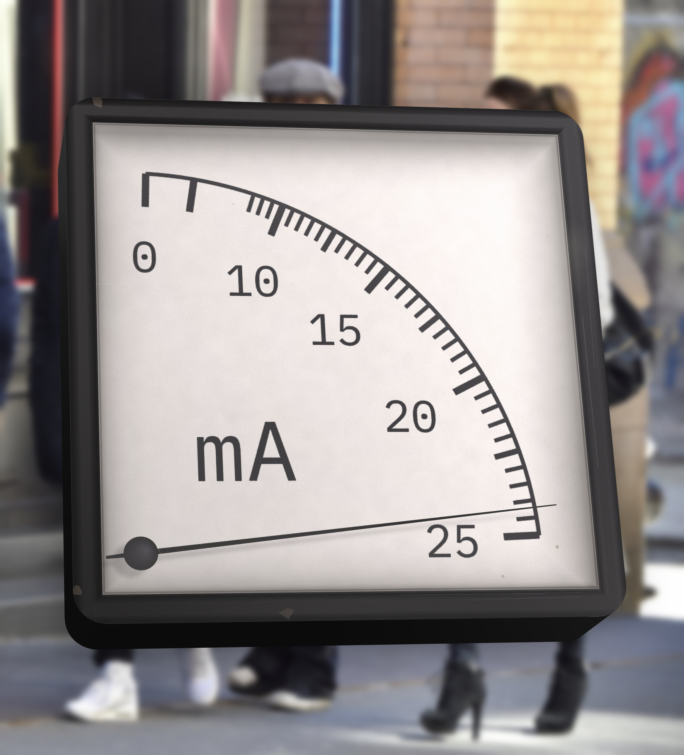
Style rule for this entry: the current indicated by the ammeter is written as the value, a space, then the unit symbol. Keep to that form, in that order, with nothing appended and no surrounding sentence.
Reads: 24.25 mA
